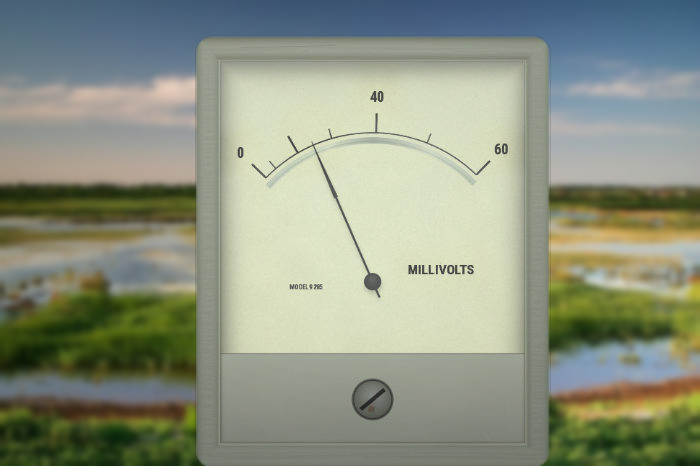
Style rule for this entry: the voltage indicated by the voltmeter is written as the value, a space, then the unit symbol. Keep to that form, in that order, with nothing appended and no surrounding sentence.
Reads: 25 mV
